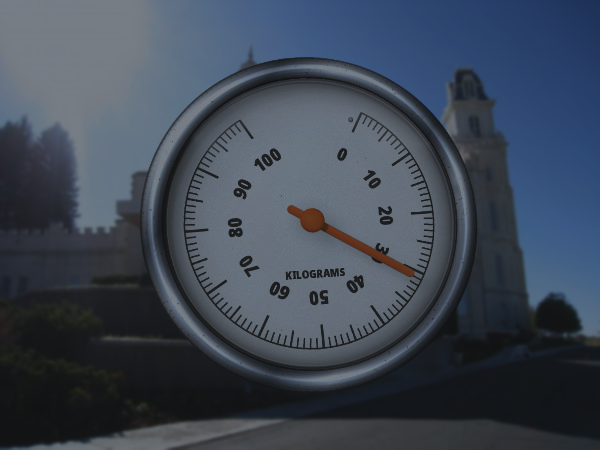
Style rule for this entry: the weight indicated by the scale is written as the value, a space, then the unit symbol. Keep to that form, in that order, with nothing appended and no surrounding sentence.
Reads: 31 kg
